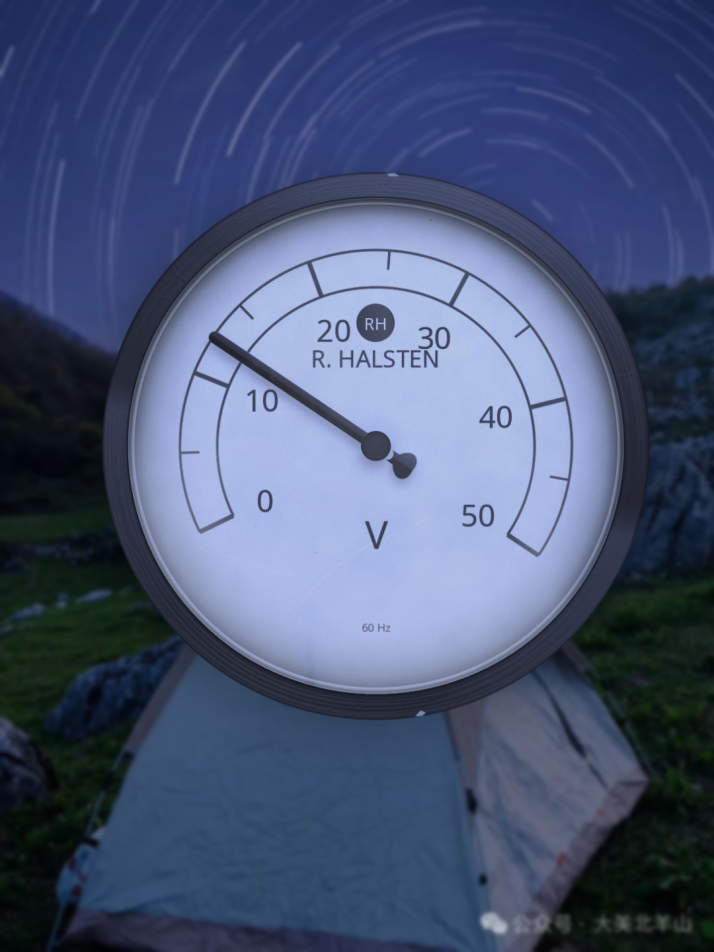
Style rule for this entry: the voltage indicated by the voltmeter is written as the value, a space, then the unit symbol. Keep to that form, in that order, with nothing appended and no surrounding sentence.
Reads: 12.5 V
